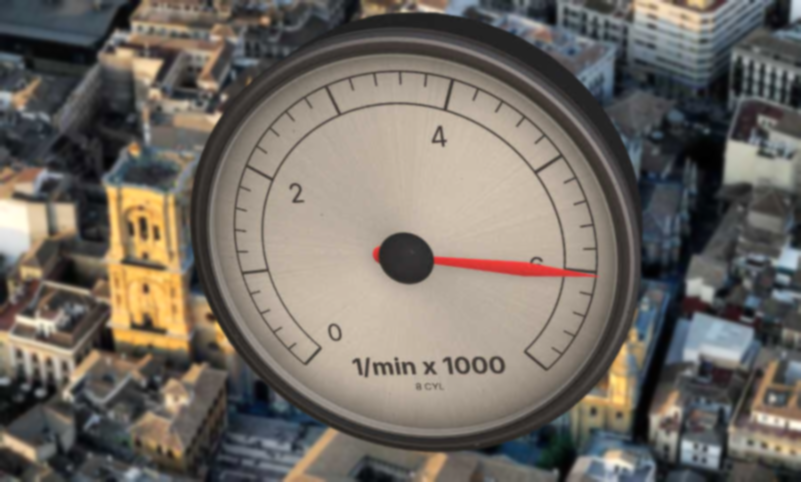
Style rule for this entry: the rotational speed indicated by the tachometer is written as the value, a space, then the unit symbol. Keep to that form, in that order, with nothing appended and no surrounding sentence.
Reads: 6000 rpm
